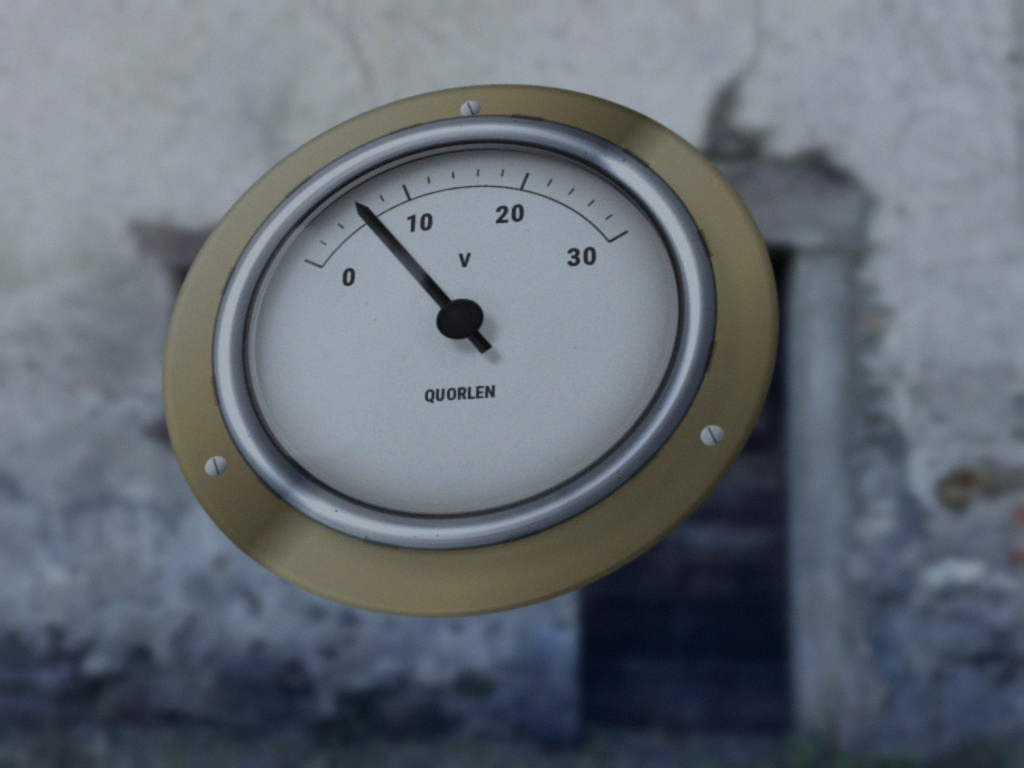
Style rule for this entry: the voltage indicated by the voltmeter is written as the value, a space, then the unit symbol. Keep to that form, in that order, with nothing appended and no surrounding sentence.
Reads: 6 V
